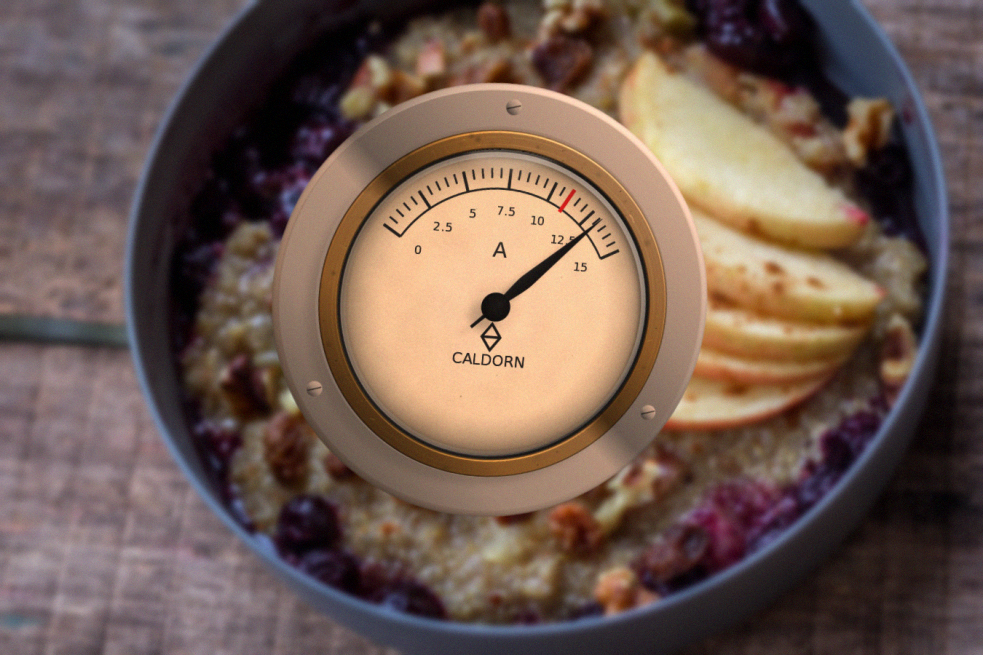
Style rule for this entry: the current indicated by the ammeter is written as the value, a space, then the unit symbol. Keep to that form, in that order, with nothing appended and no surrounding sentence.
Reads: 13 A
